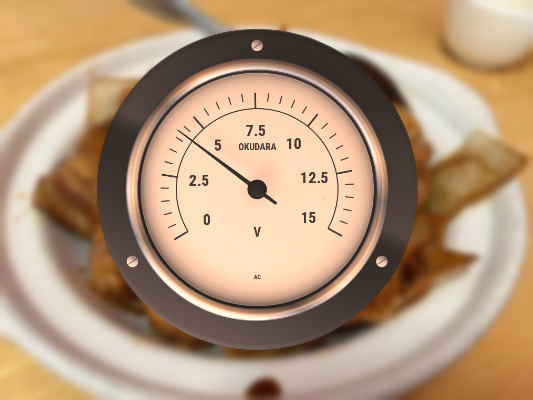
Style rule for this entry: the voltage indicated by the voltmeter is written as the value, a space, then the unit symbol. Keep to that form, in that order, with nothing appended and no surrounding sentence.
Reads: 4.25 V
